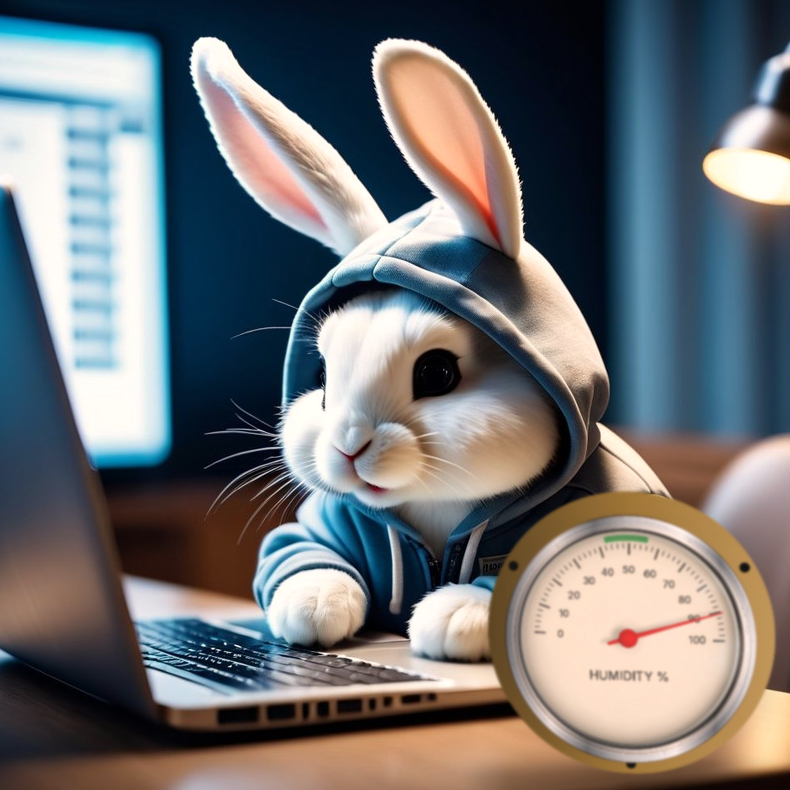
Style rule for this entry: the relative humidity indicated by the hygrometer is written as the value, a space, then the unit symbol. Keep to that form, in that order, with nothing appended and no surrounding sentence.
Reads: 90 %
